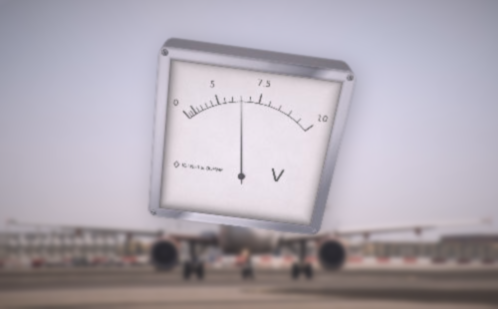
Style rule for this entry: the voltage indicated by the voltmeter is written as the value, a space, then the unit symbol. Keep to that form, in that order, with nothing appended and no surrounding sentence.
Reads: 6.5 V
